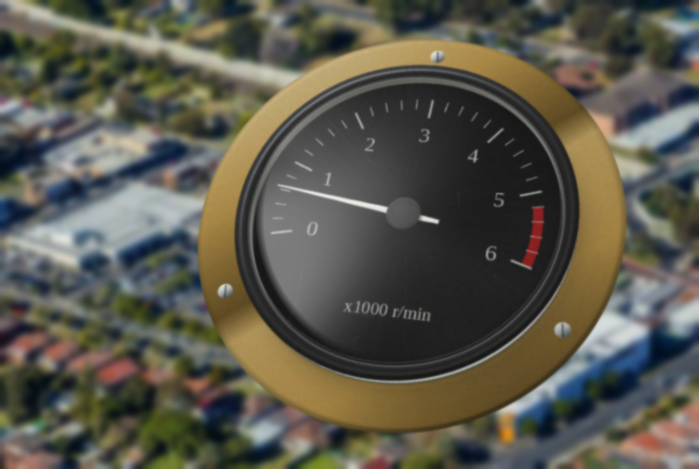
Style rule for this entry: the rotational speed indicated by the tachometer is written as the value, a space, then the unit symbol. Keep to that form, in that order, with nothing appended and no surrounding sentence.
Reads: 600 rpm
